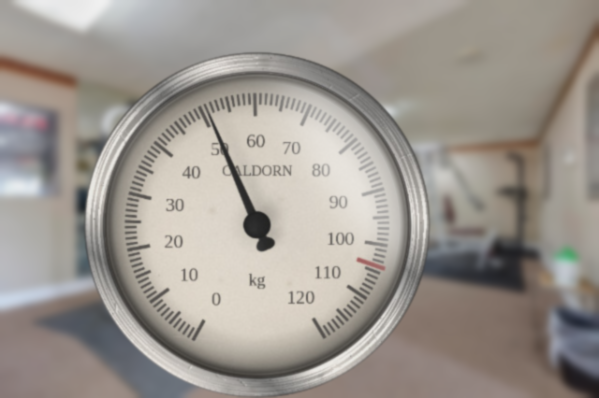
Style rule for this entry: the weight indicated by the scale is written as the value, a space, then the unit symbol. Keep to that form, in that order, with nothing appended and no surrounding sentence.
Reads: 51 kg
